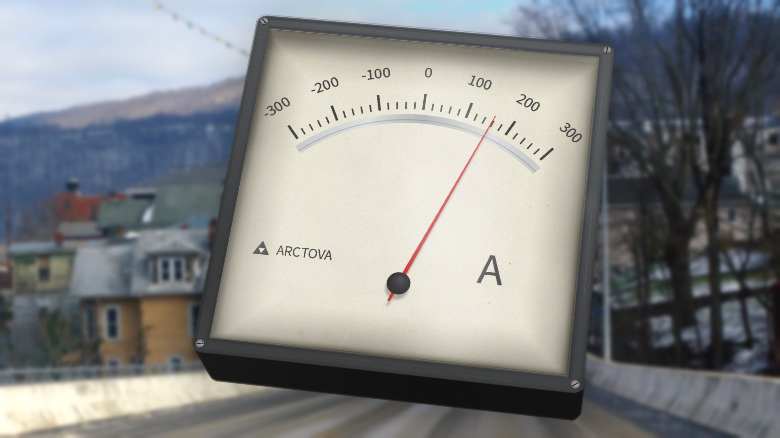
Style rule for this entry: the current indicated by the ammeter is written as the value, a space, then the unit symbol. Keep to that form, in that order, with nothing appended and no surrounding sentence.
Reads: 160 A
